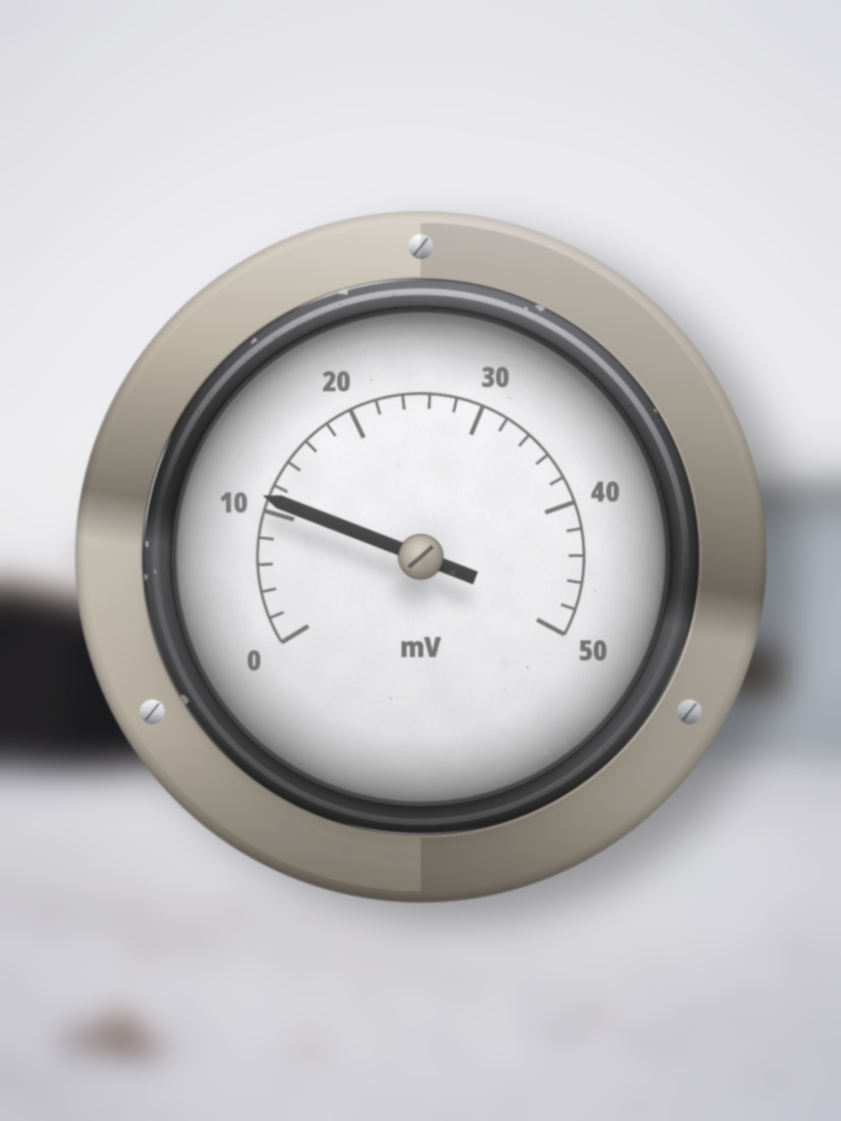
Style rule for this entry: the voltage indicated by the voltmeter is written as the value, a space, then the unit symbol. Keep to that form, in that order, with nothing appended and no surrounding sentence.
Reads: 11 mV
